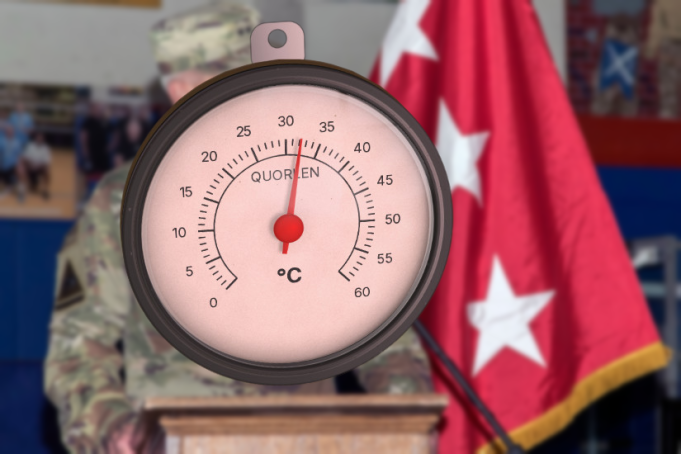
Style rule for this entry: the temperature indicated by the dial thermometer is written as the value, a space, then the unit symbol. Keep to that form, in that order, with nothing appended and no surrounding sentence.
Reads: 32 °C
